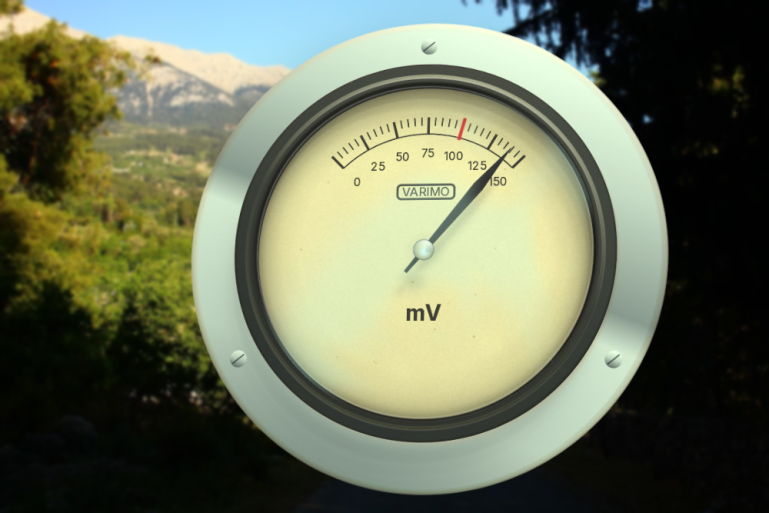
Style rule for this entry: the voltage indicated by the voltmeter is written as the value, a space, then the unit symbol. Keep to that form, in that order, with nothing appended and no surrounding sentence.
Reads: 140 mV
